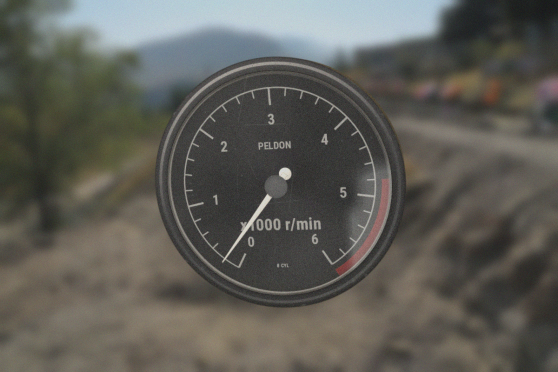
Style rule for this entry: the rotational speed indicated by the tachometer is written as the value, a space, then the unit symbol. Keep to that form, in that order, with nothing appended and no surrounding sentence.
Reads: 200 rpm
